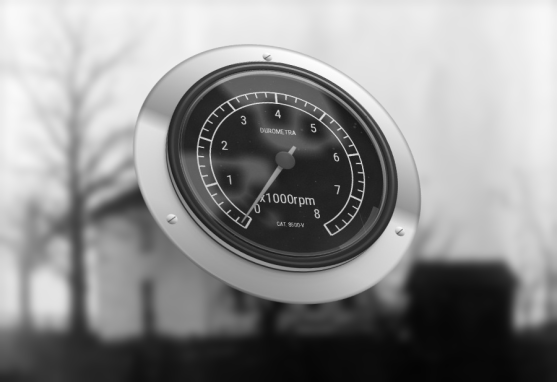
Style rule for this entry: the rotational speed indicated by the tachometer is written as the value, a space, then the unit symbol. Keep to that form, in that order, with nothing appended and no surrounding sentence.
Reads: 100 rpm
